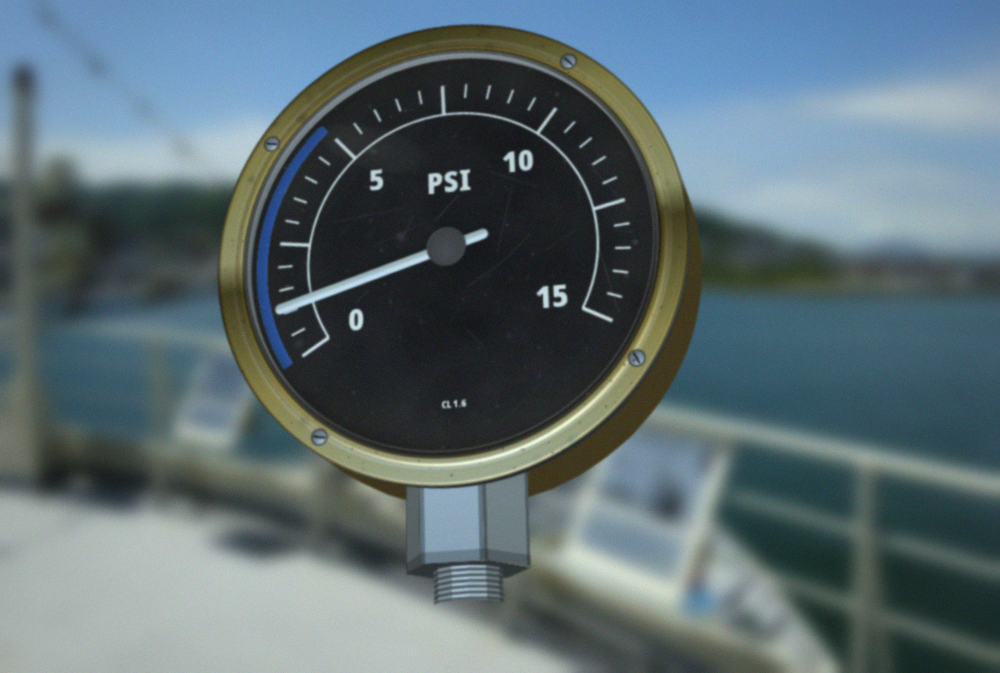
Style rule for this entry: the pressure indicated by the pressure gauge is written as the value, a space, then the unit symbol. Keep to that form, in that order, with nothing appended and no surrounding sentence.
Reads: 1 psi
